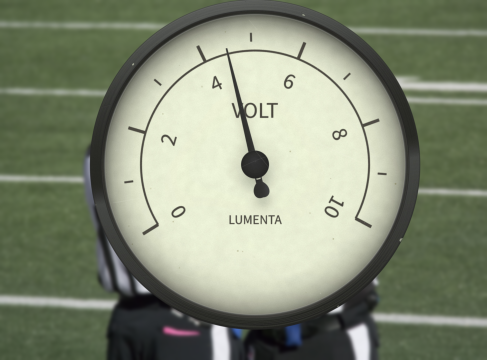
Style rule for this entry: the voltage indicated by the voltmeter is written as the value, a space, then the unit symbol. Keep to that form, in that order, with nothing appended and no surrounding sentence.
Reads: 4.5 V
